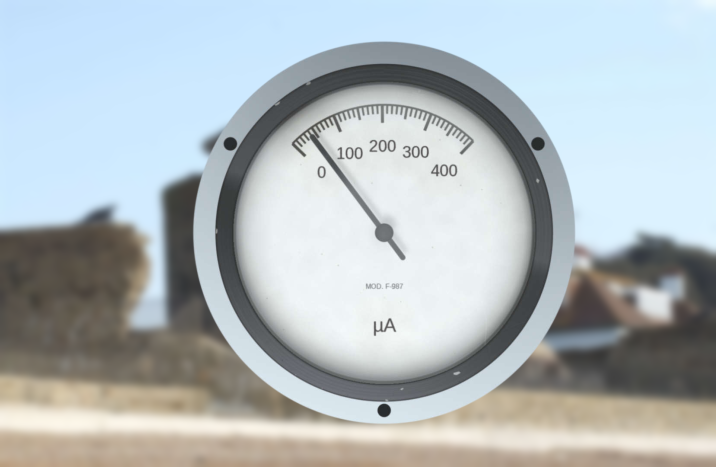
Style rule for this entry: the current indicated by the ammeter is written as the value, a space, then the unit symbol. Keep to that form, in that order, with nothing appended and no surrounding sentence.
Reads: 40 µA
